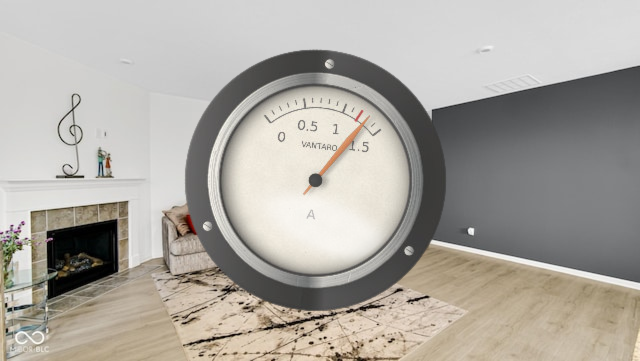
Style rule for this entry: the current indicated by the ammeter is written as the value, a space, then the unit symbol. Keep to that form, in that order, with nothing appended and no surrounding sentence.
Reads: 1.3 A
